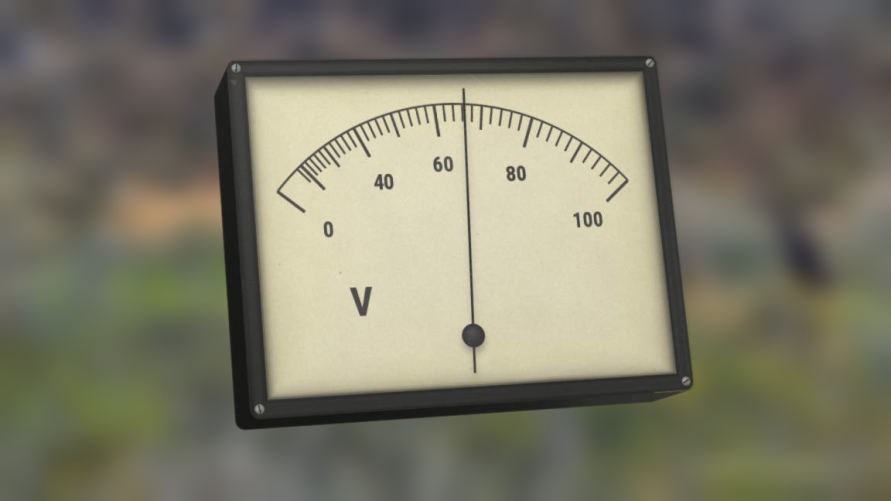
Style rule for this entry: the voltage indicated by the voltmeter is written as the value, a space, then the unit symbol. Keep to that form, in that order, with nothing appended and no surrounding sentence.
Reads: 66 V
